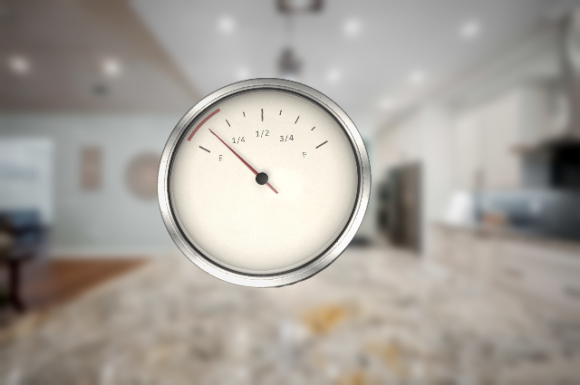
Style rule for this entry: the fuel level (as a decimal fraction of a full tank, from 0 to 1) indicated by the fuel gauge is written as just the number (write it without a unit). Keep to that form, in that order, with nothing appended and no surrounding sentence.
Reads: 0.125
